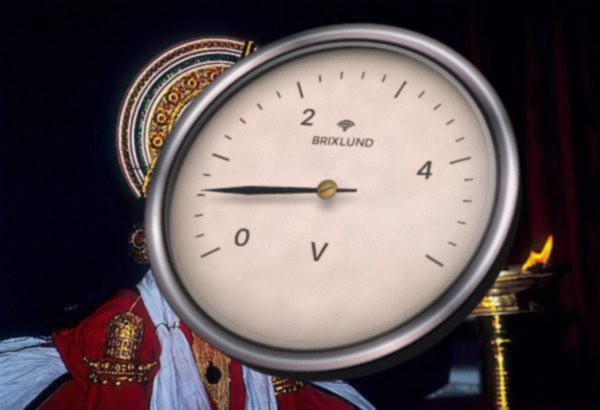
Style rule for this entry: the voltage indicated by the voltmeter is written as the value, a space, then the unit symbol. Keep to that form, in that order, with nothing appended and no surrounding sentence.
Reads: 0.6 V
